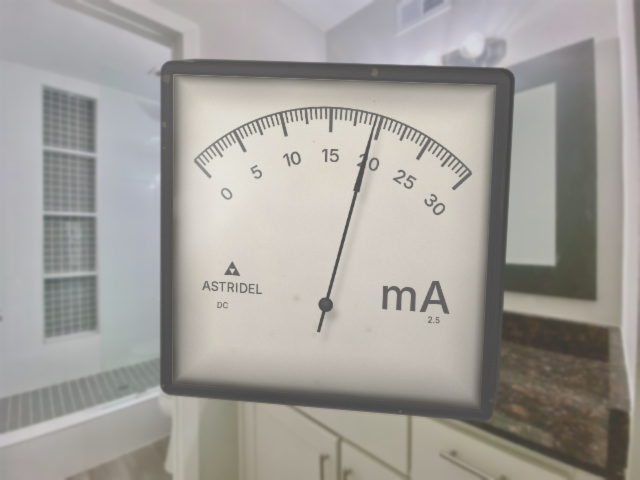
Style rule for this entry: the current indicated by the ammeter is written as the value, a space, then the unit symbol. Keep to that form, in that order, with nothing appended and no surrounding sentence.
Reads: 19.5 mA
